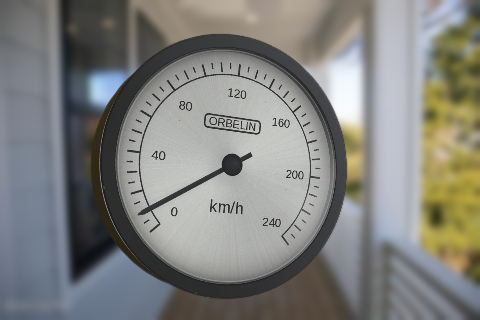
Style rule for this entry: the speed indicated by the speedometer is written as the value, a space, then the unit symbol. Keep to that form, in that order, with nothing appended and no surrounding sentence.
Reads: 10 km/h
